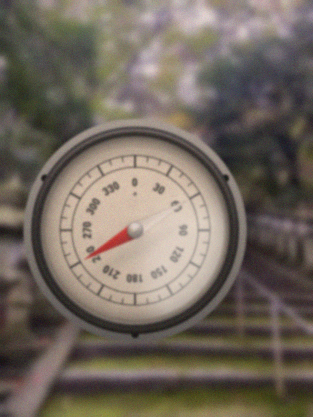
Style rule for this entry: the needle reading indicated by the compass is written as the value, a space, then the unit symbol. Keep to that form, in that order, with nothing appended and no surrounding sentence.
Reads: 240 °
